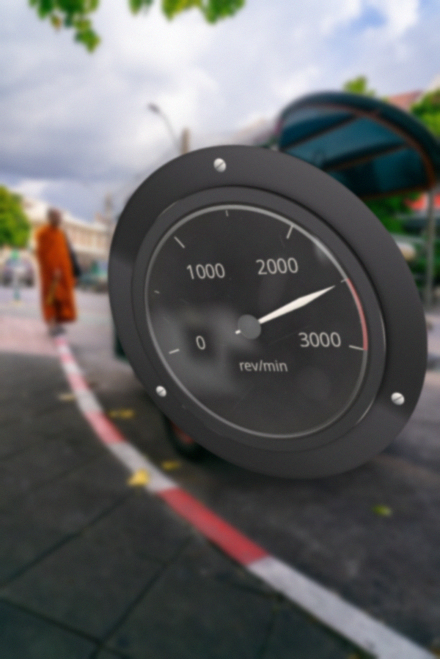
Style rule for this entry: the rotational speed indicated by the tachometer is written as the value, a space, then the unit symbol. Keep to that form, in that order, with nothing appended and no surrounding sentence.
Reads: 2500 rpm
